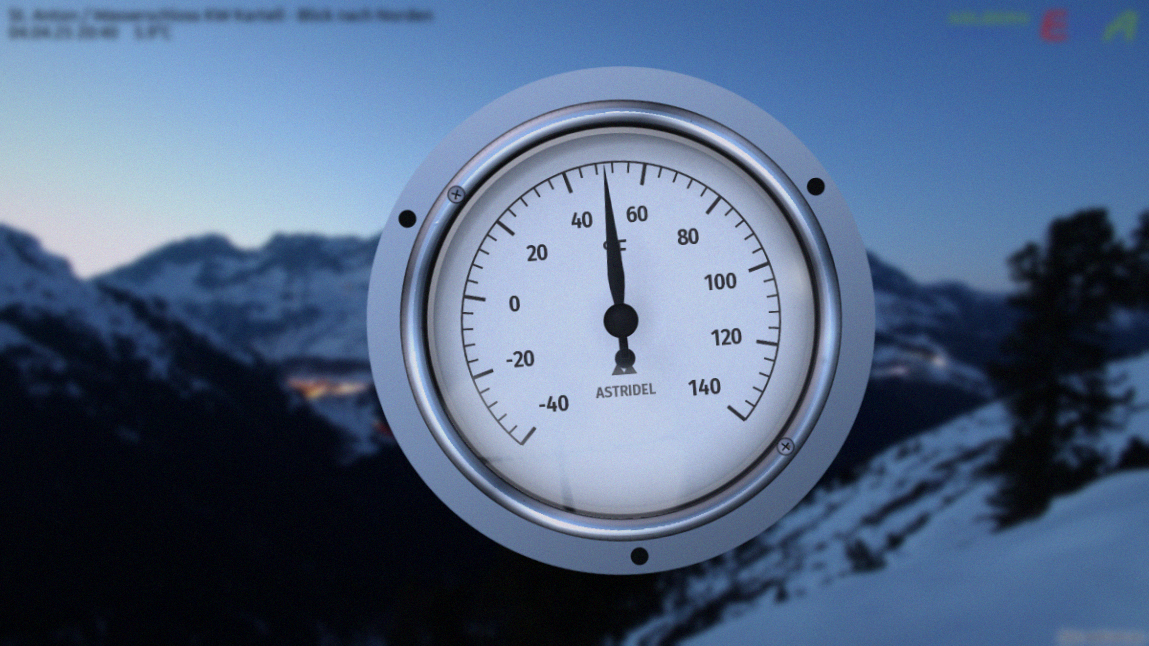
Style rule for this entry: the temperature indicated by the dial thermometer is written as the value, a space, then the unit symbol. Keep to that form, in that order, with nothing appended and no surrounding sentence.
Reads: 50 °F
